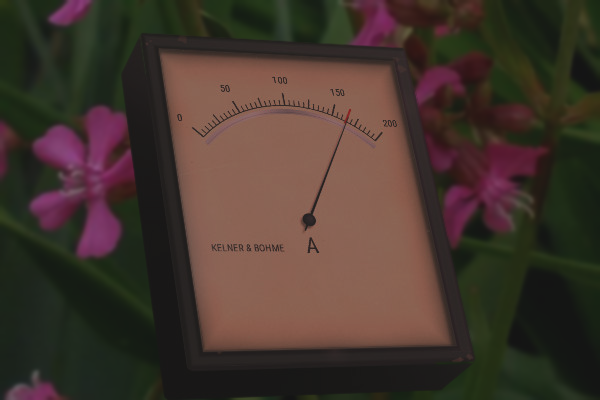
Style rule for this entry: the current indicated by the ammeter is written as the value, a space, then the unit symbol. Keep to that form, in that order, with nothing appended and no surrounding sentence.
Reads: 165 A
